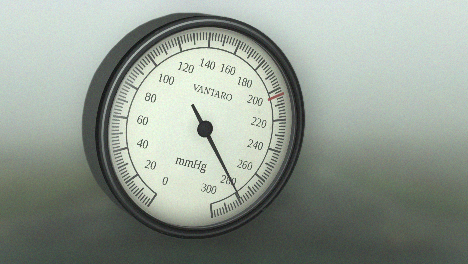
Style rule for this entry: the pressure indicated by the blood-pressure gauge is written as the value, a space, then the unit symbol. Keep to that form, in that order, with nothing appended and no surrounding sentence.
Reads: 280 mmHg
